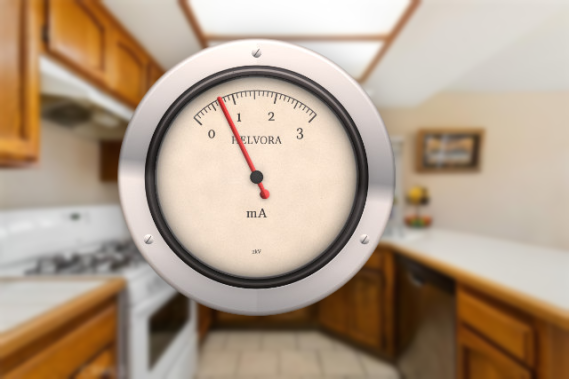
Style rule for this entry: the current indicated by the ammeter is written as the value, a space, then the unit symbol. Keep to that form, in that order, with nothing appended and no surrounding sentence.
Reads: 0.7 mA
